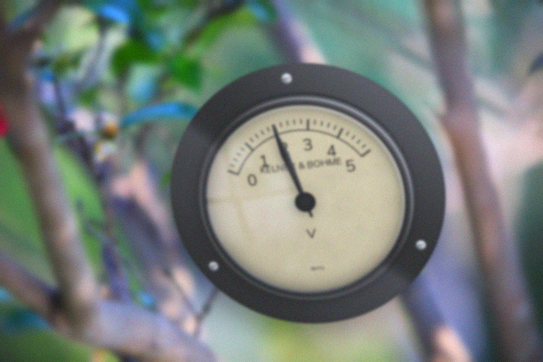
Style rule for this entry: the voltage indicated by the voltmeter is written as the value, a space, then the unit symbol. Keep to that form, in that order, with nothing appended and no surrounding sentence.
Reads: 2 V
